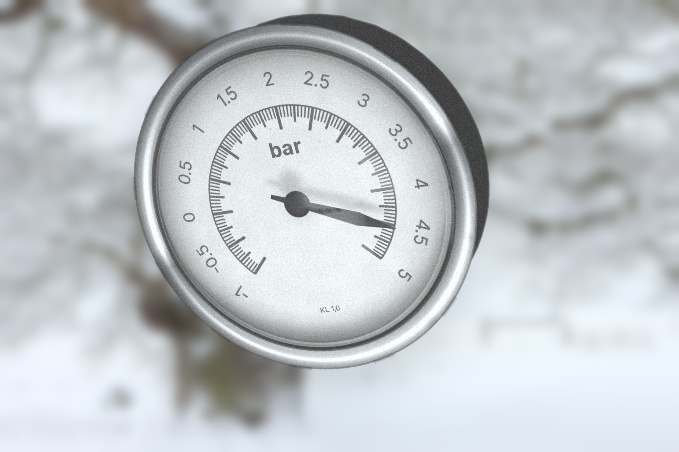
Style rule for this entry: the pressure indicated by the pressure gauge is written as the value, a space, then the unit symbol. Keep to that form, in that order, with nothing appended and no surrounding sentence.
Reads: 4.5 bar
